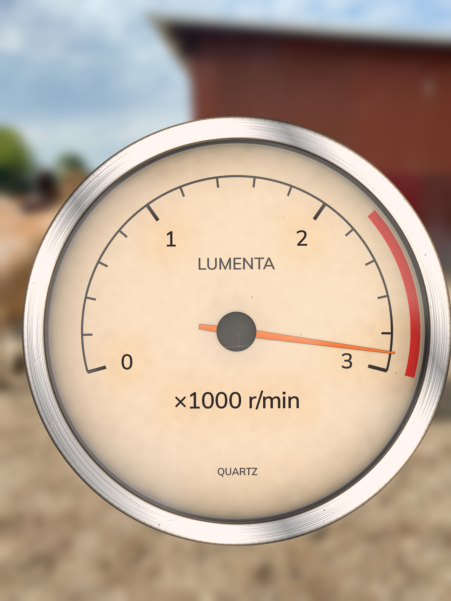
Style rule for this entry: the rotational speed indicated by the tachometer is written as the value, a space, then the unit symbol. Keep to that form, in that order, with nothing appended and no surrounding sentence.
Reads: 2900 rpm
